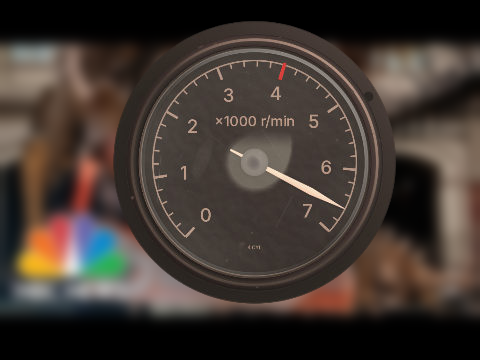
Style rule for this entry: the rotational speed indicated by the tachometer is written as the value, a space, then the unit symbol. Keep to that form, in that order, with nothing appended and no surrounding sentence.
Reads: 6600 rpm
